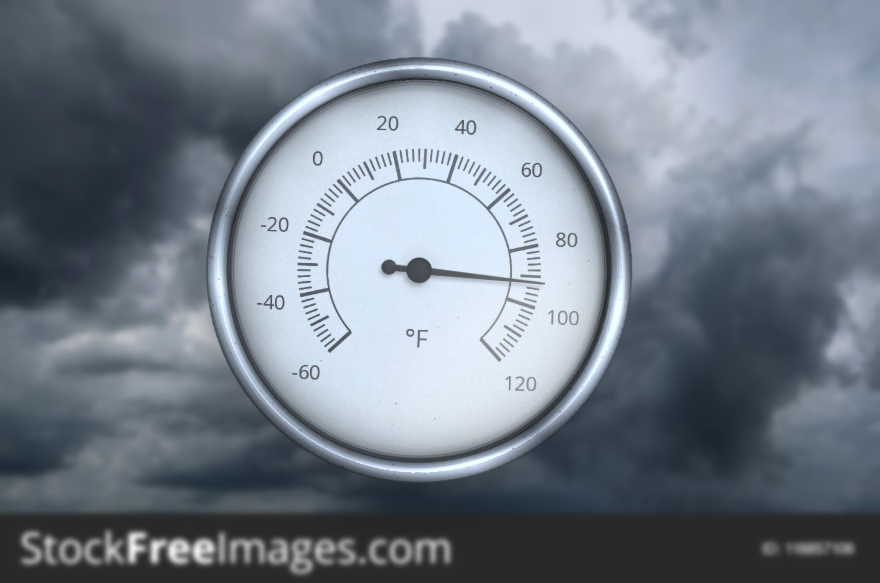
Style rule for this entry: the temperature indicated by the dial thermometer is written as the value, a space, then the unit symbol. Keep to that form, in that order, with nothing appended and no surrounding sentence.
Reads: 92 °F
